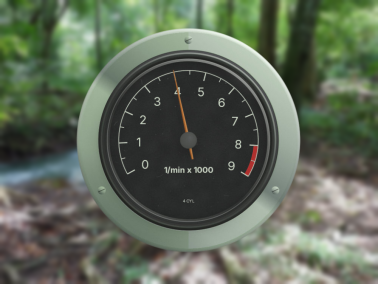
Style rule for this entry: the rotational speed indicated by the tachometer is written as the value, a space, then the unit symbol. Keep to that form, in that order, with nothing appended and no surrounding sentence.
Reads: 4000 rpm
